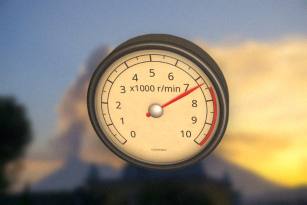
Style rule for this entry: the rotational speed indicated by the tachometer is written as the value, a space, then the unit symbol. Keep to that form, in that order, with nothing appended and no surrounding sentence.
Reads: 7250 rpm
